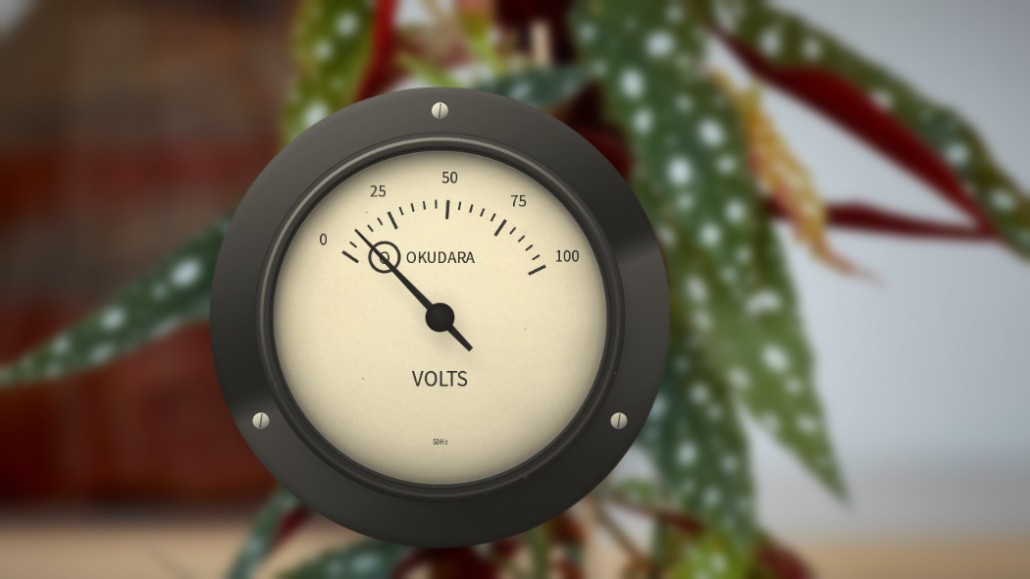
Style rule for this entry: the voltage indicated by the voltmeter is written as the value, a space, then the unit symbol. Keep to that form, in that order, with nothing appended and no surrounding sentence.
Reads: 10 V
